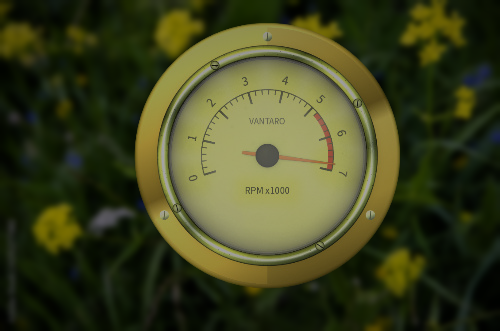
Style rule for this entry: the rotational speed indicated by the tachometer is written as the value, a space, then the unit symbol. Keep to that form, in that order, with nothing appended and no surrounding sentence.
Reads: 6800 rpm
